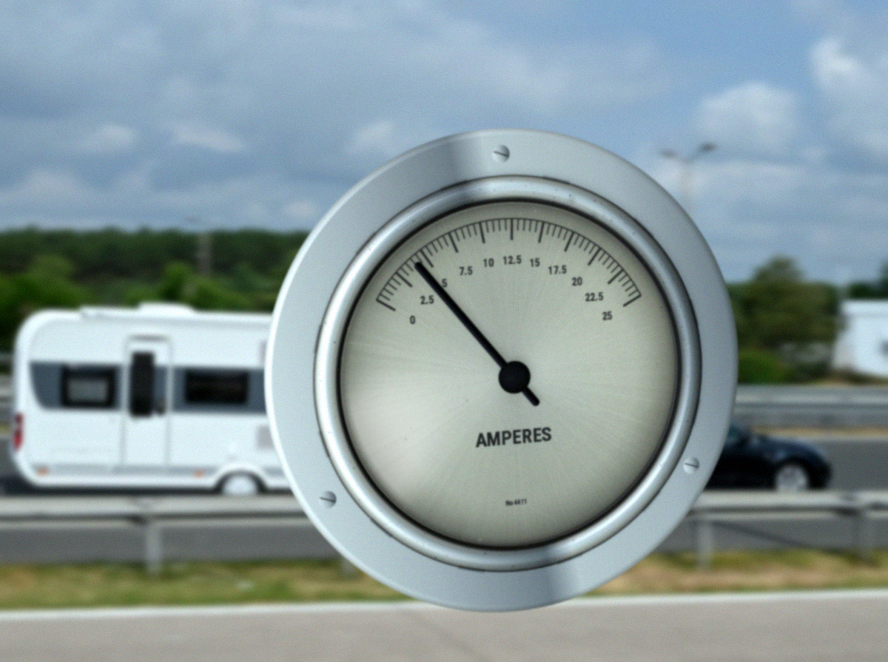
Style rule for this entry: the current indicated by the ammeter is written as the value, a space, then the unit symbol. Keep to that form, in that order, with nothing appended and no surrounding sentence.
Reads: 4 A
